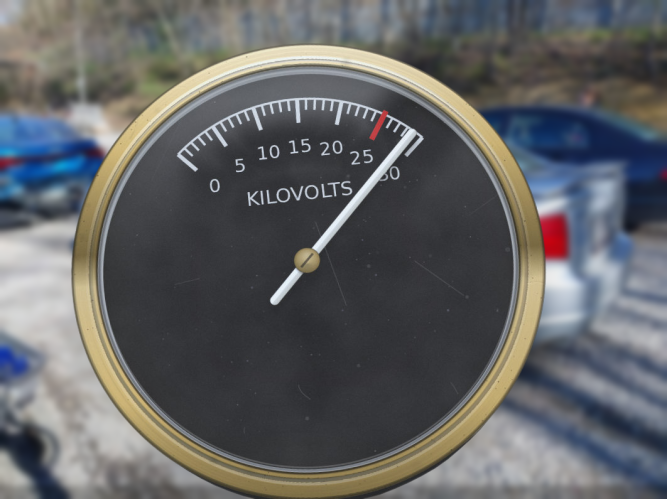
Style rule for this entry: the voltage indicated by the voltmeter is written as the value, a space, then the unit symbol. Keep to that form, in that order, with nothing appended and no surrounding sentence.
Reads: 29 kV
